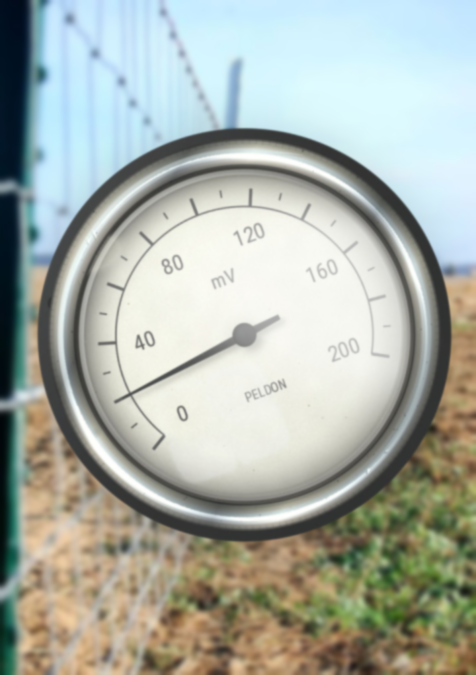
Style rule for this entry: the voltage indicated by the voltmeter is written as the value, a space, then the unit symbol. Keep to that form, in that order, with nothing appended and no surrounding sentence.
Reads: 20 mV
